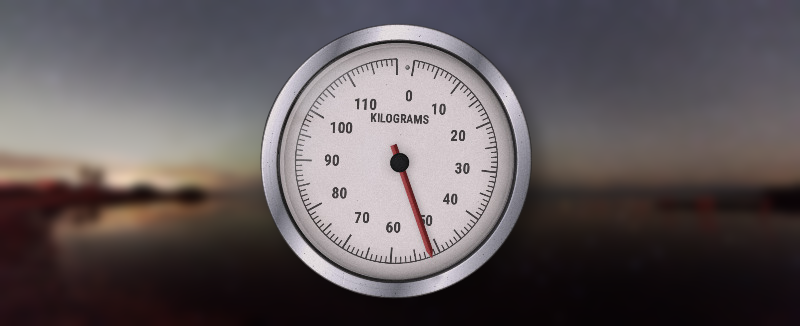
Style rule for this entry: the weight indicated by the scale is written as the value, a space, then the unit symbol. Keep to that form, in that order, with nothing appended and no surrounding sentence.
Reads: 52 kg
